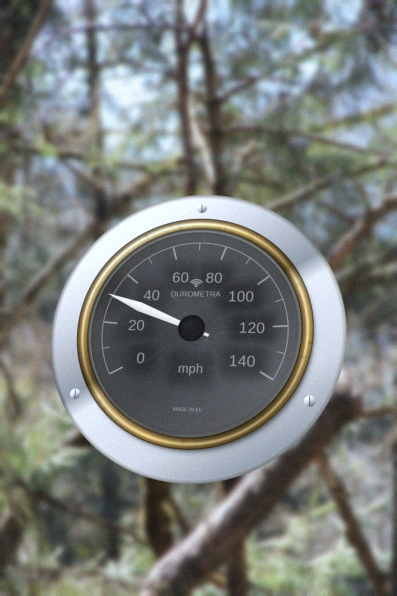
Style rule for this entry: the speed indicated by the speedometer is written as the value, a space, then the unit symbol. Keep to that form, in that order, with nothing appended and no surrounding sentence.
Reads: 30 mph
